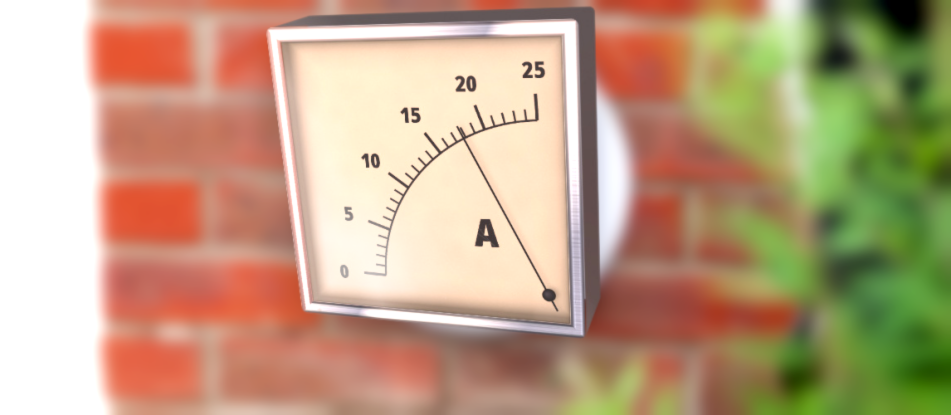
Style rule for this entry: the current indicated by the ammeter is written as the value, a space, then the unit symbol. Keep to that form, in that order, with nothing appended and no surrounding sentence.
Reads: 18 A
